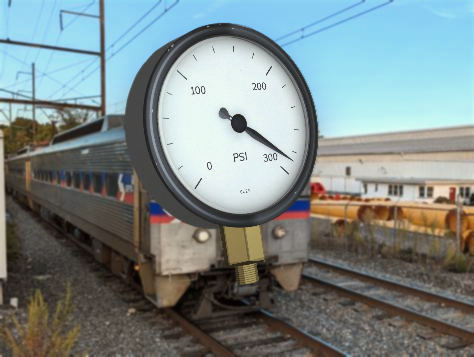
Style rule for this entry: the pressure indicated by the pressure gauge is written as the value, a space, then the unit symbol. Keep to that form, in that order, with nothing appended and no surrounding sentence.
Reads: 290 psi
